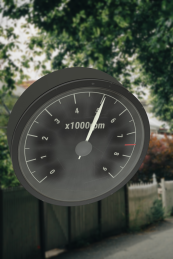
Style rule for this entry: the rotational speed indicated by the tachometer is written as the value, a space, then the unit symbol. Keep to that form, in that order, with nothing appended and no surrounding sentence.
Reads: 5000 rpm
